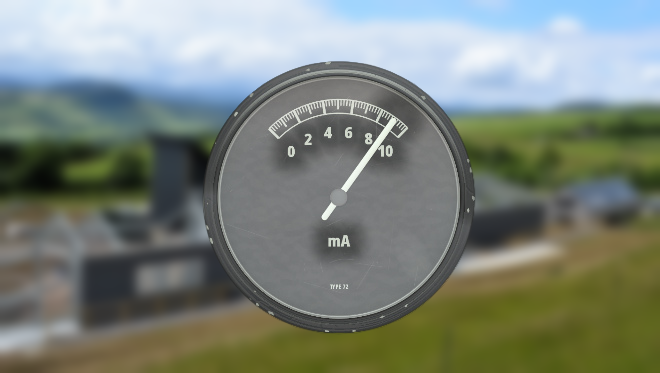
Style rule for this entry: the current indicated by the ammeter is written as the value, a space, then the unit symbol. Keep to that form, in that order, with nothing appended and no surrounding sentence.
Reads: 9 mA
